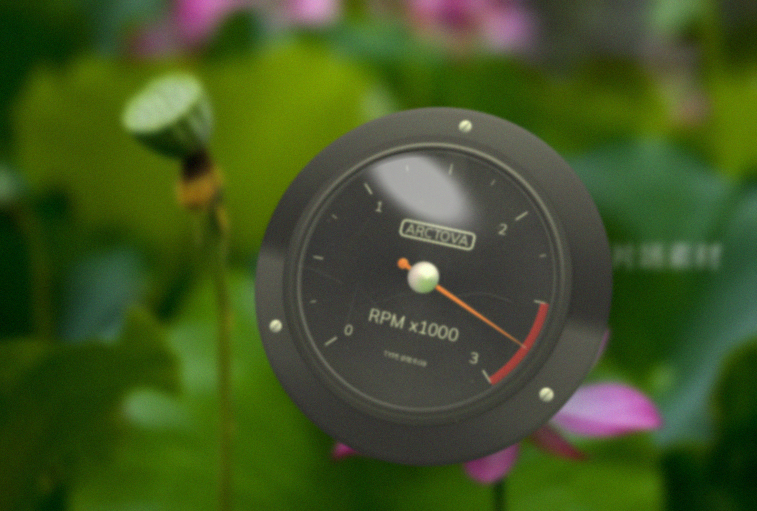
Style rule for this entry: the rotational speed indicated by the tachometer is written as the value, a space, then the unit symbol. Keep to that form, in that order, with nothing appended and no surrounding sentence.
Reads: 2750 rpm
